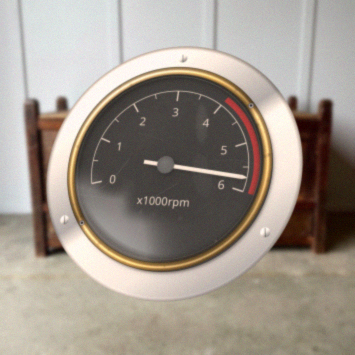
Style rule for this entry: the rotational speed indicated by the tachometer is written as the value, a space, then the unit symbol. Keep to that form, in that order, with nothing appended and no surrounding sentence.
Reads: 5750 rpm
